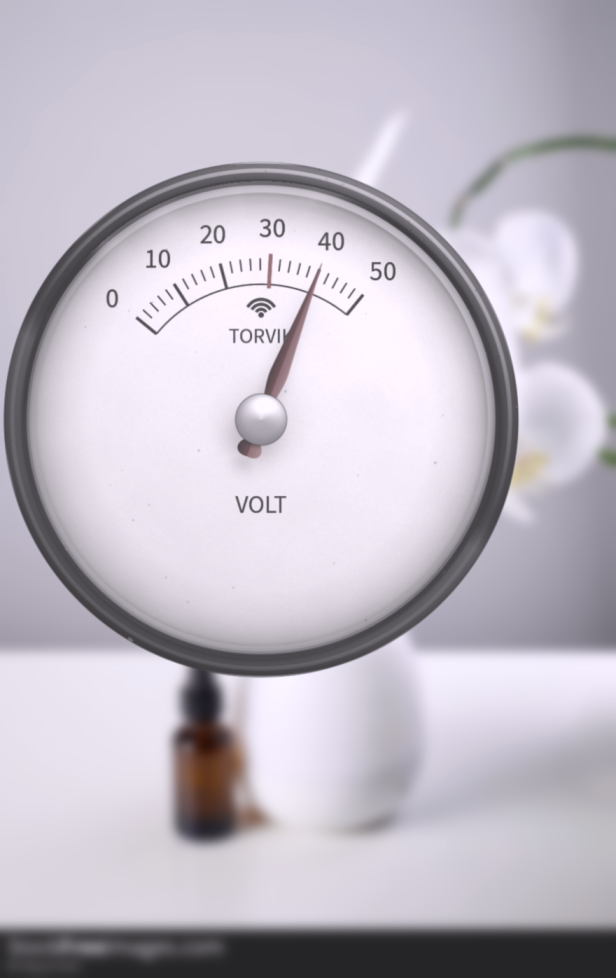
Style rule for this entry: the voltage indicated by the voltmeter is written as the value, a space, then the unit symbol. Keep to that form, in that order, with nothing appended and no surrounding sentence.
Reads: 40 V
